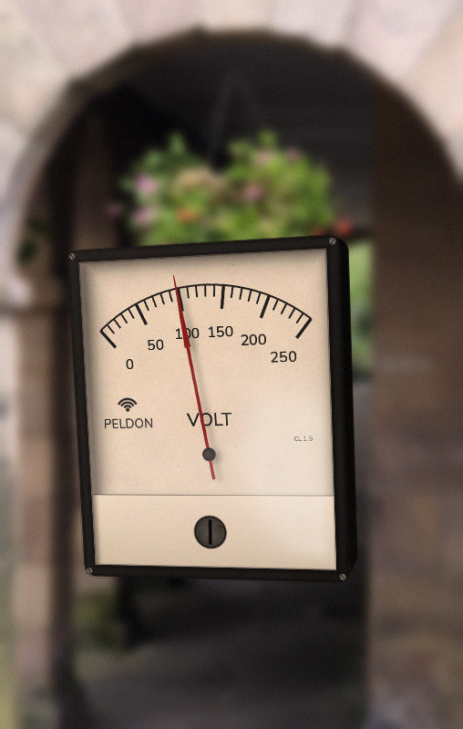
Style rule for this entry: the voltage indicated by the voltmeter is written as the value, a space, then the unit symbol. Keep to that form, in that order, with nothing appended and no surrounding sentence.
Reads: 100 V
